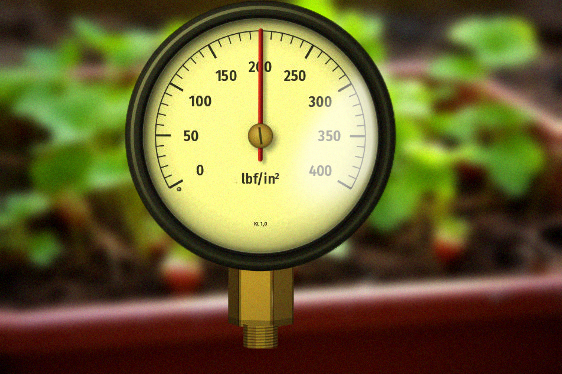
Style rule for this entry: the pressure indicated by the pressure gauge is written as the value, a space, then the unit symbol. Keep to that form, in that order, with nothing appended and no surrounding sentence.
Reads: 200 psi
